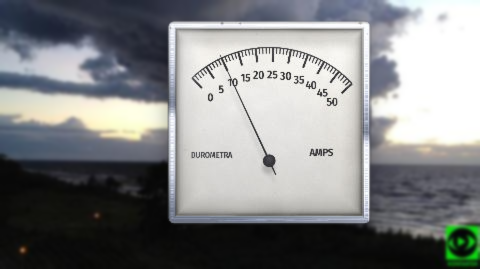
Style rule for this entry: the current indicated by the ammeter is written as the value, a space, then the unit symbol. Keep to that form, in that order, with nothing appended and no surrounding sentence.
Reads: 10 A
